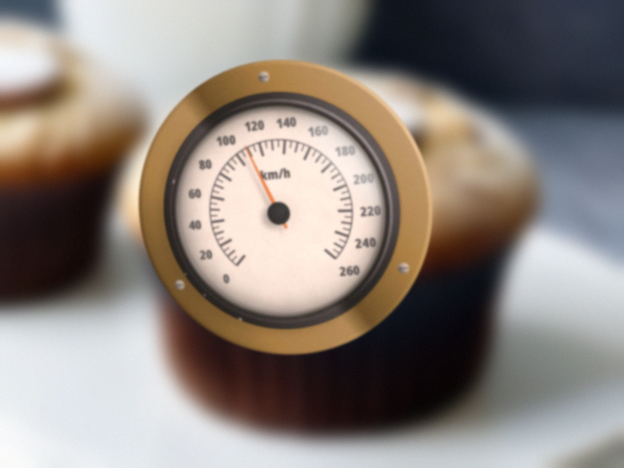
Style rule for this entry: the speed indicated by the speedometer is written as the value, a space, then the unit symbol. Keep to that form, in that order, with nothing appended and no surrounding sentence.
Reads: 110 km/h
